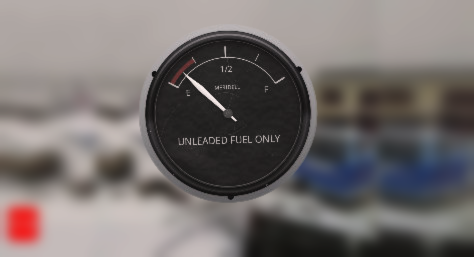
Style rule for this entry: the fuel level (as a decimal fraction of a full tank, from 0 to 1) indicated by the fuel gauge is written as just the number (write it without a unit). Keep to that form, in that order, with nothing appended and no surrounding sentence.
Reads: 0.125
